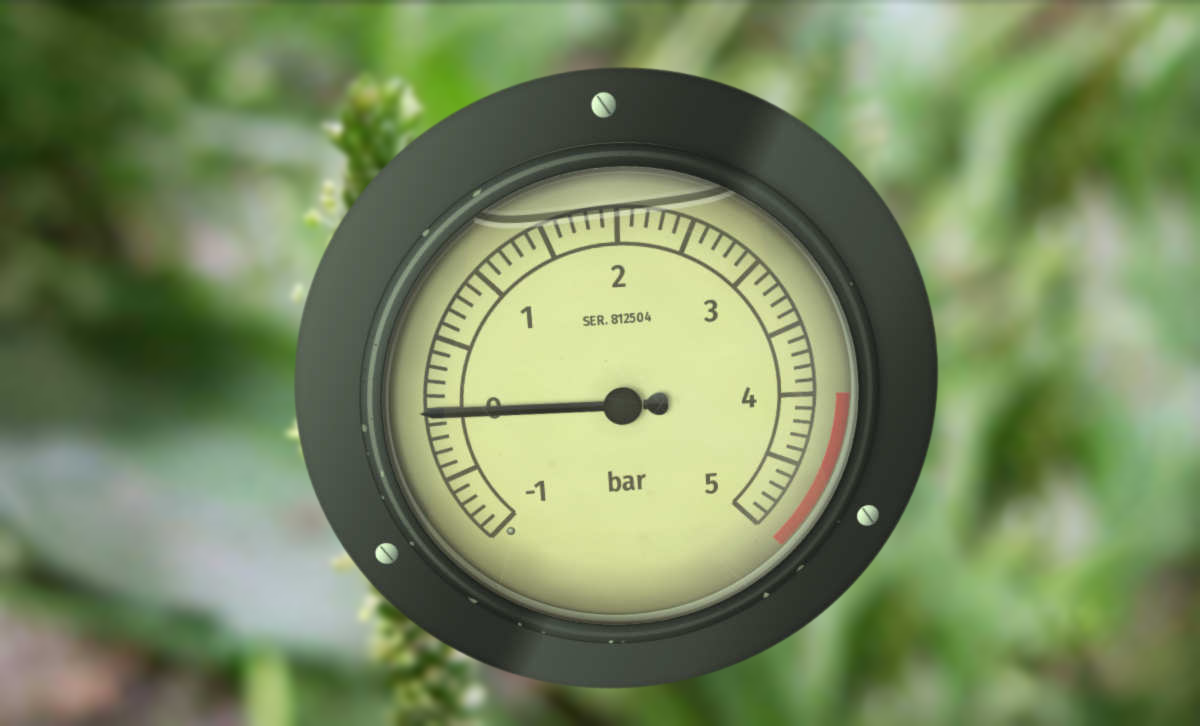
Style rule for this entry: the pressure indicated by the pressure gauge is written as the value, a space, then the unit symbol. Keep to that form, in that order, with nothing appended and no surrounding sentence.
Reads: 0 bar
